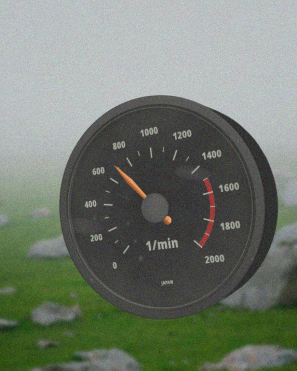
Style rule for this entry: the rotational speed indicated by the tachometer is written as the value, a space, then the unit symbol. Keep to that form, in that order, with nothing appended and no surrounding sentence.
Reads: 700 rpm
